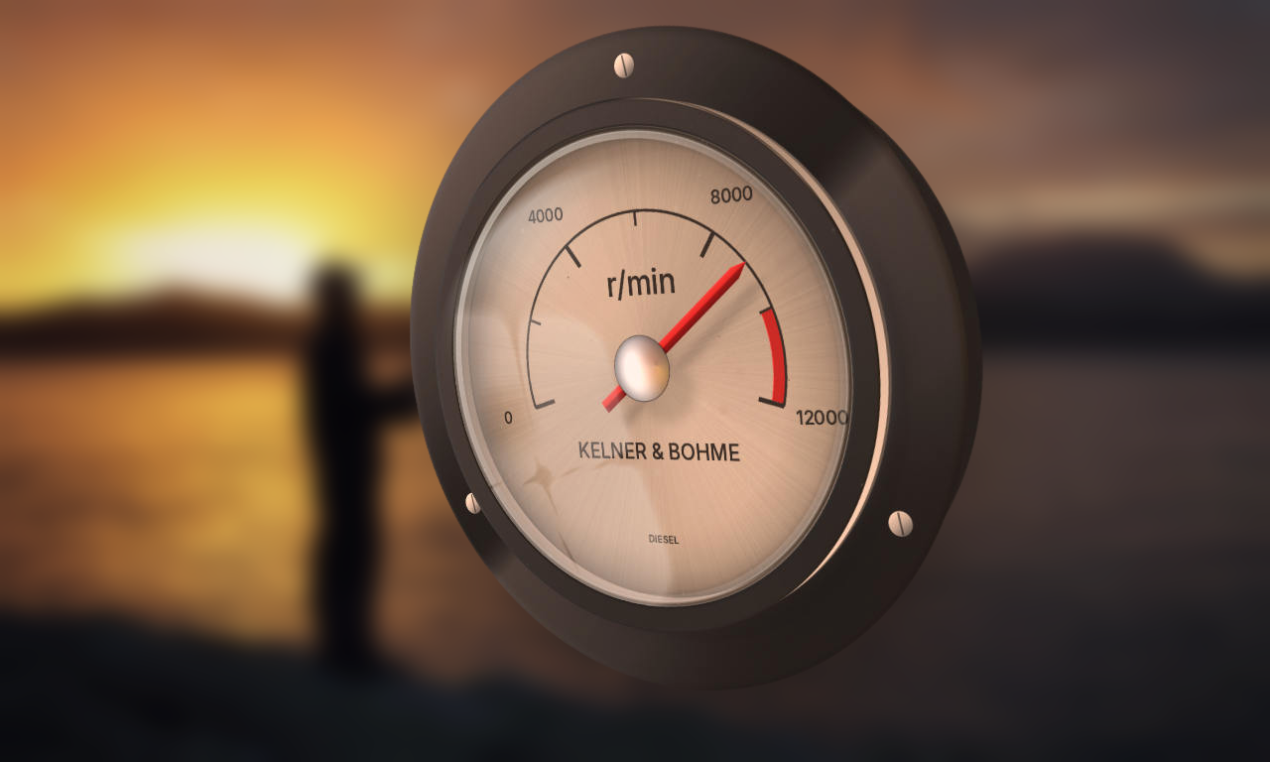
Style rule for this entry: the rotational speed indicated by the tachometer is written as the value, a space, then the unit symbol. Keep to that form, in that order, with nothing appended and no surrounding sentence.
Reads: 9000 rpm
